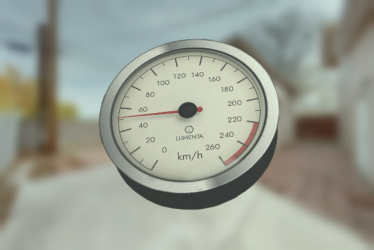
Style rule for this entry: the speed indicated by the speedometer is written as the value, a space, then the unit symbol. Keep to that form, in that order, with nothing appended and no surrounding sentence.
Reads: 50 km/h
